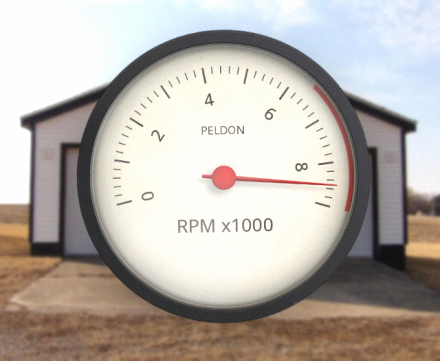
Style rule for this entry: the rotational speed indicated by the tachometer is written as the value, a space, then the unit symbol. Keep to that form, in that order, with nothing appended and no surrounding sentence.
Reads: 8500 rpm
